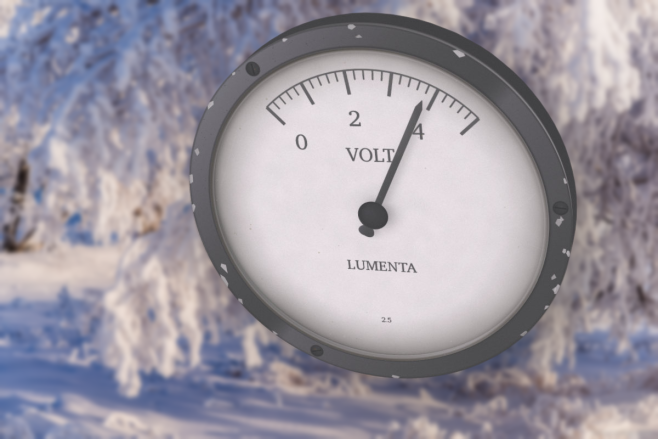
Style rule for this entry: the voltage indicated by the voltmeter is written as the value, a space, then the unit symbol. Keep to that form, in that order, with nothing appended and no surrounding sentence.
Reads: 3.8 V
